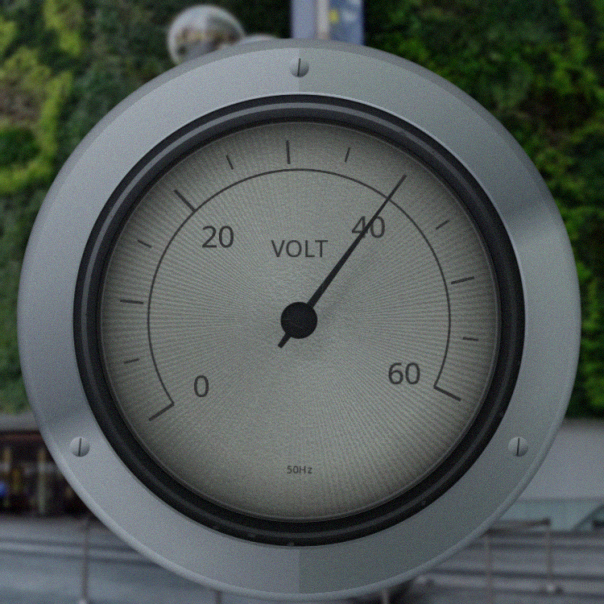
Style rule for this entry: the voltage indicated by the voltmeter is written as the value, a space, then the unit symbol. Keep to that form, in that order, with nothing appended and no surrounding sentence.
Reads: 40 V
